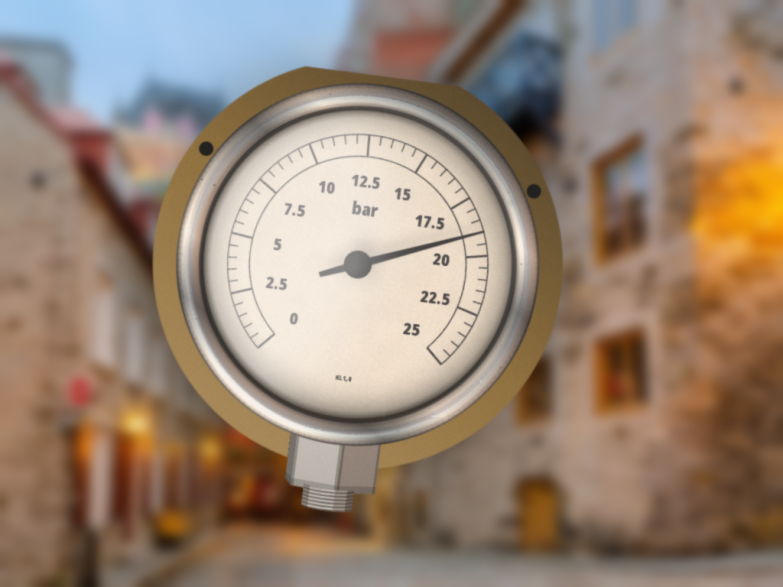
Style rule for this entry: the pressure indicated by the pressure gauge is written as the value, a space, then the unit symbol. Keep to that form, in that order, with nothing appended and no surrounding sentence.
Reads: 19 bar
